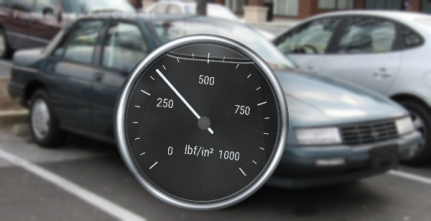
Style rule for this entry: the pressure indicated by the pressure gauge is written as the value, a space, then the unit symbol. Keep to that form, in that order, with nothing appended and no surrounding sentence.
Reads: 325 psi
